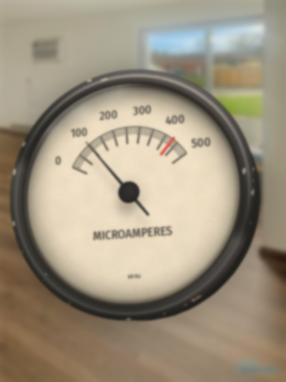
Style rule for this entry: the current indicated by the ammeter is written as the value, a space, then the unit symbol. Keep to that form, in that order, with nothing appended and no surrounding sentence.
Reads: 100 µA
